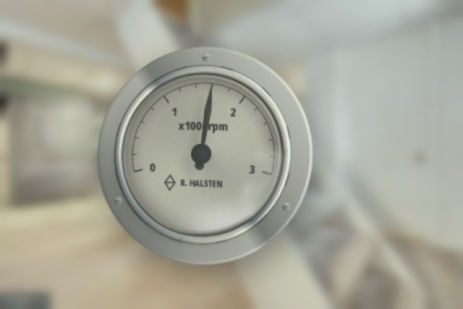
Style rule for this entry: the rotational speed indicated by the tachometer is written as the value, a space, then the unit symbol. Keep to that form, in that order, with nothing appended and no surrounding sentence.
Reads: 1600 rpm
